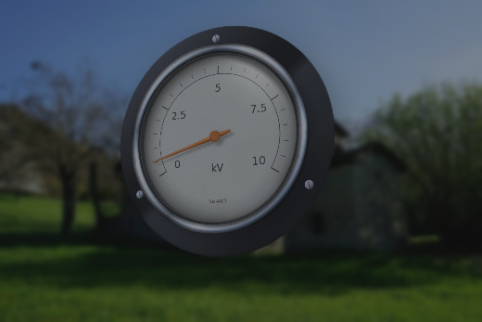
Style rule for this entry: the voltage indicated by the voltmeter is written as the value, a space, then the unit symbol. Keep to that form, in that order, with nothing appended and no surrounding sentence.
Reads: 0.5 kV
